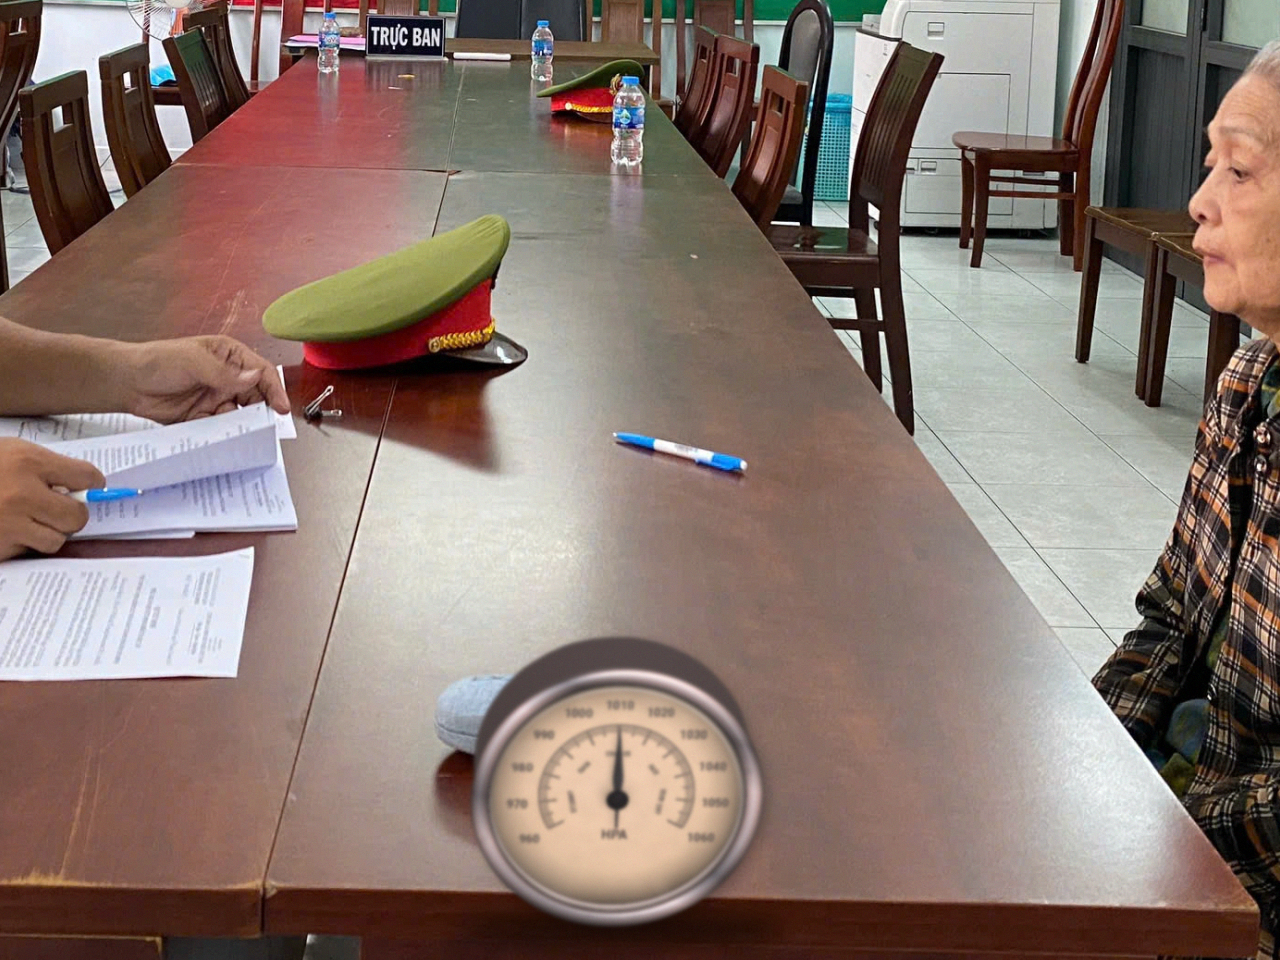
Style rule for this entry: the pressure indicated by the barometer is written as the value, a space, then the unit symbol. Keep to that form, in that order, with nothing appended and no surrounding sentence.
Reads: 1010 hPa
